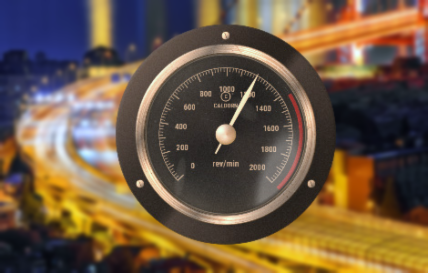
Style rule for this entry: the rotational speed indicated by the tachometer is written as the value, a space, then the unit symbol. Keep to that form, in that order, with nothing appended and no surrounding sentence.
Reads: 1200 rpm
